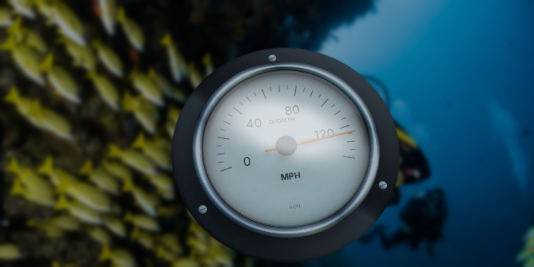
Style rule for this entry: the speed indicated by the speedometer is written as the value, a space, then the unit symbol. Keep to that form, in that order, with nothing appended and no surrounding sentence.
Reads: 125 mph
